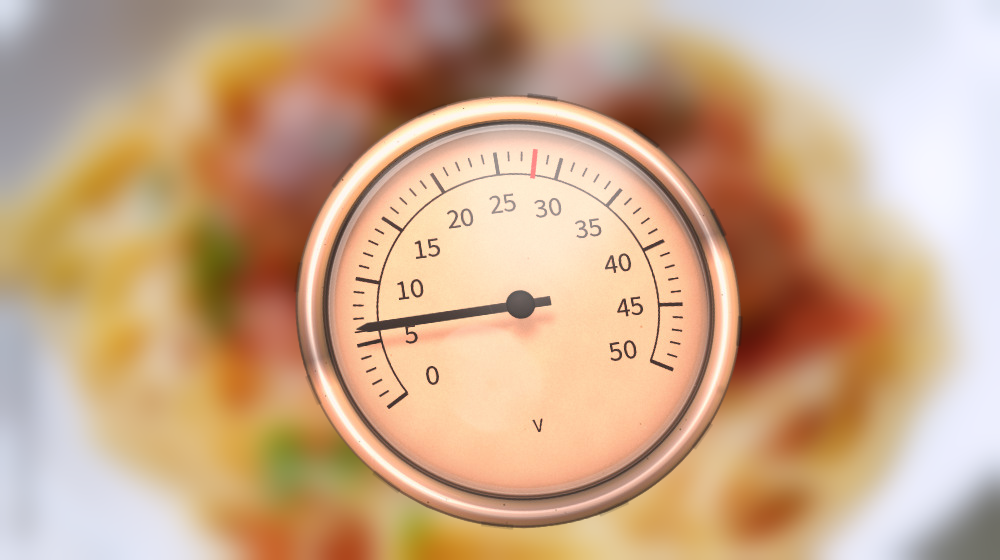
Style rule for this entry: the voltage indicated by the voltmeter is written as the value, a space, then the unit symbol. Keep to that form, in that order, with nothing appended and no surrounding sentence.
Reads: 6 V
